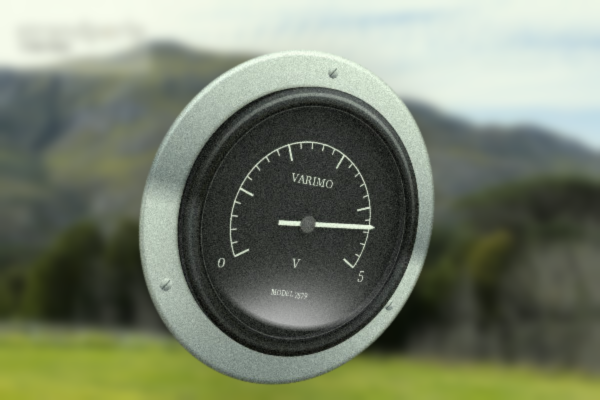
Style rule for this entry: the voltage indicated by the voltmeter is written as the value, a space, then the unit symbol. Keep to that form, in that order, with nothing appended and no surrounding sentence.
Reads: 4.3 V
